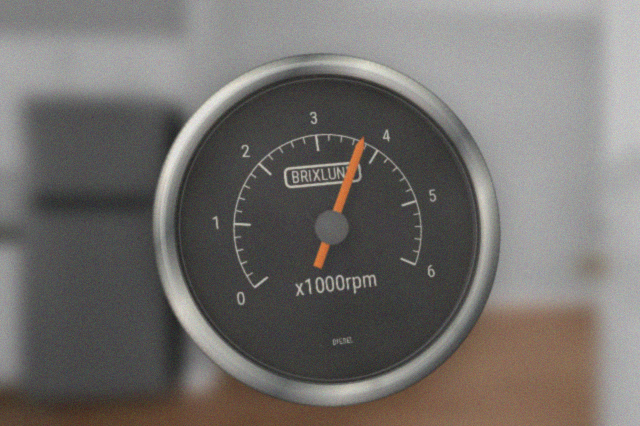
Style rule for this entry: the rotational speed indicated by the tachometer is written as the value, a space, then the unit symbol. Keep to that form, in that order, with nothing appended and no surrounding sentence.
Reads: 3700 rpm
